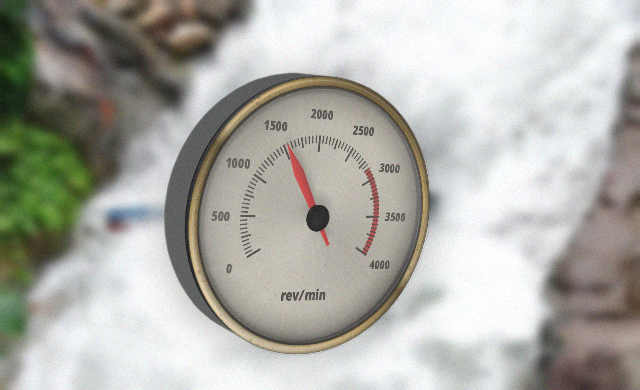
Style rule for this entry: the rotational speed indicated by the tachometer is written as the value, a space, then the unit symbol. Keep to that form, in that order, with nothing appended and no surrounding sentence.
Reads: 1500 rpm
